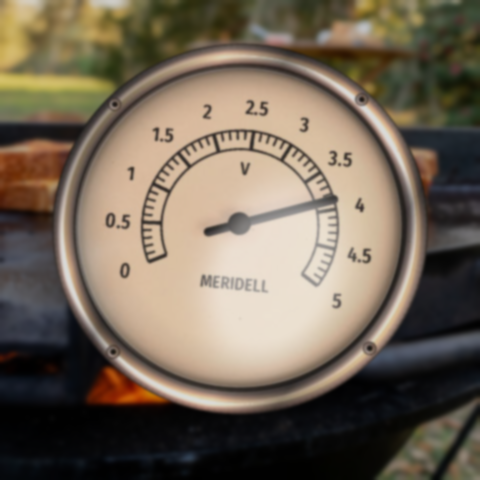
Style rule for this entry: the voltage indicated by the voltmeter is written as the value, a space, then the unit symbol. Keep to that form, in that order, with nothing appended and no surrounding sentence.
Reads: 3.9 V
